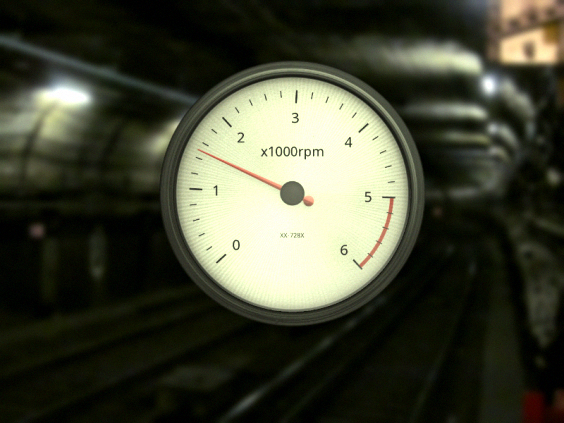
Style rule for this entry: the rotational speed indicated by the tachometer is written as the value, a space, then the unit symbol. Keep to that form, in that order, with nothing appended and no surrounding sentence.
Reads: 1500 rpm
